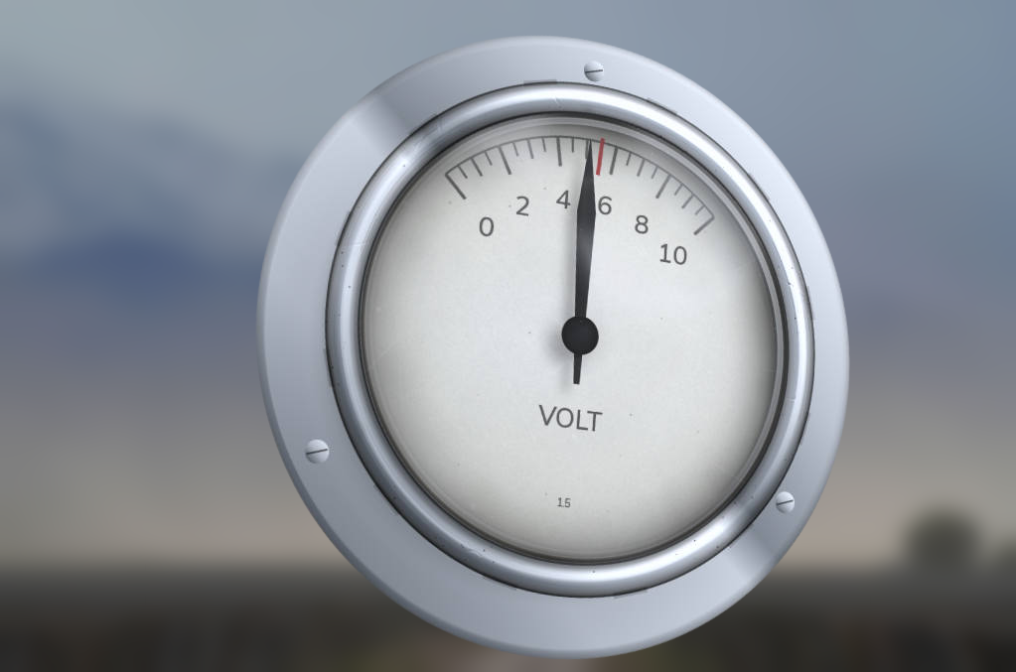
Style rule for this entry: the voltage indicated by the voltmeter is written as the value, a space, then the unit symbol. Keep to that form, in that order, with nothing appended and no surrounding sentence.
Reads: 5 V
